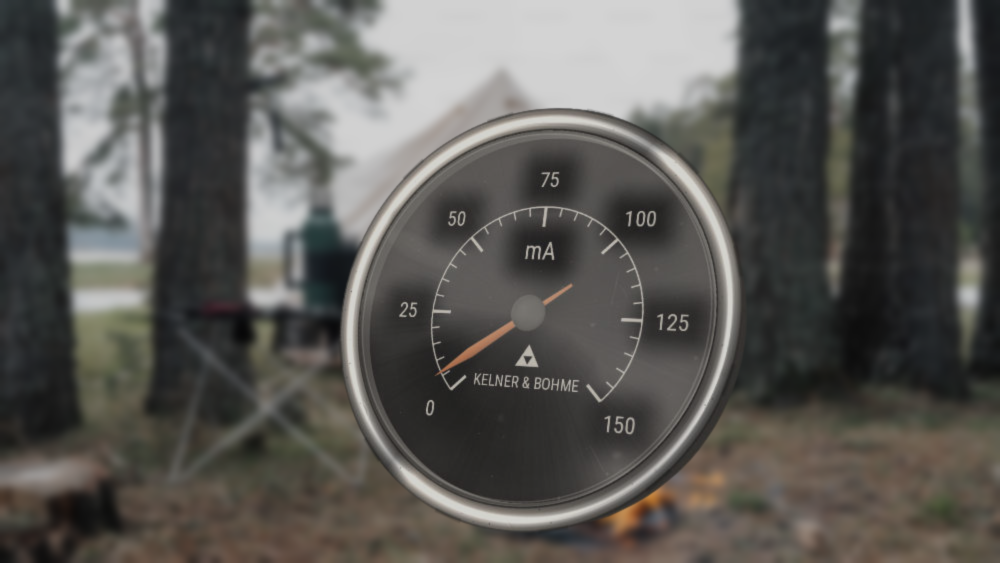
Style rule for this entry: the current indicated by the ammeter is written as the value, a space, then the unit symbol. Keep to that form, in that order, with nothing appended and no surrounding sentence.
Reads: 5 mA
